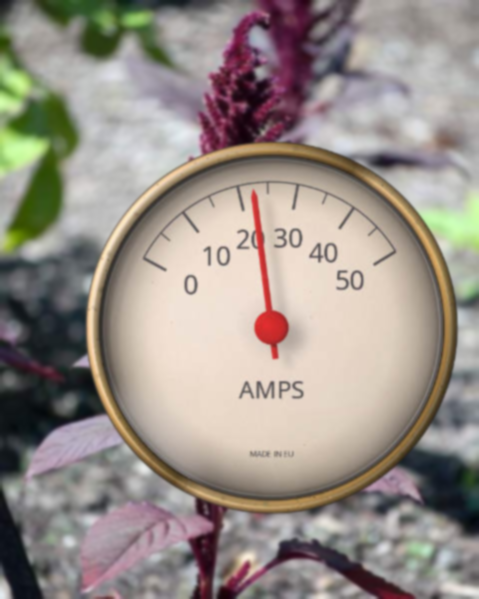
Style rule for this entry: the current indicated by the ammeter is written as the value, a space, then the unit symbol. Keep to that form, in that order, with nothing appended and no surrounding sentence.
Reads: 22.5 A
